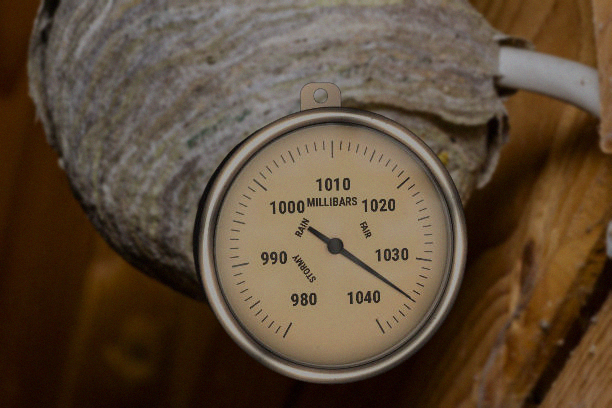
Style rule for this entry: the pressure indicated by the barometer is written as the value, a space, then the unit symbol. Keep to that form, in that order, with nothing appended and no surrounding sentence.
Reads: 1035 mbar
